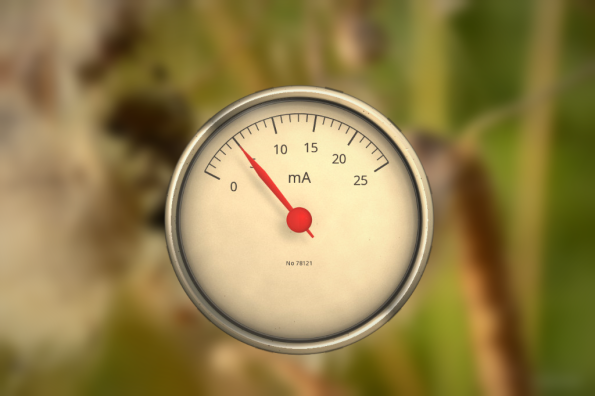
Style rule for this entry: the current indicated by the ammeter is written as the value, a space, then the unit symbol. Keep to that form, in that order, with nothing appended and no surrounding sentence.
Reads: 5 mA
